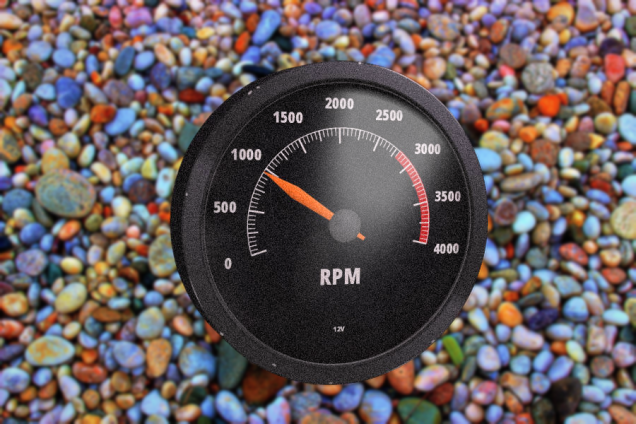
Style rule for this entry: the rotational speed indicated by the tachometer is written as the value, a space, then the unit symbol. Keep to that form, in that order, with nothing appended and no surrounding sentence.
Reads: 950 rpm
